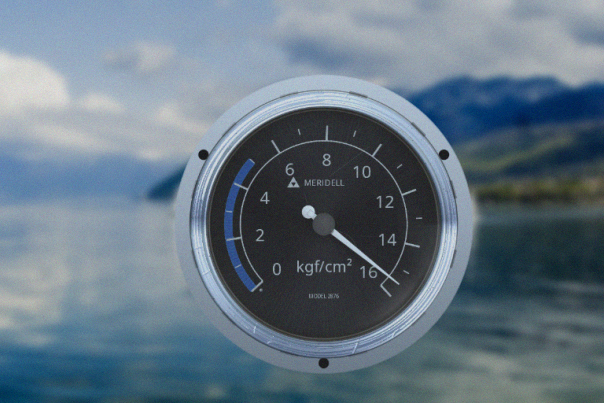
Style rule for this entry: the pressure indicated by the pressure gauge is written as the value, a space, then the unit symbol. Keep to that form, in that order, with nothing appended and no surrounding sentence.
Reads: 15.5 kg/cm²
